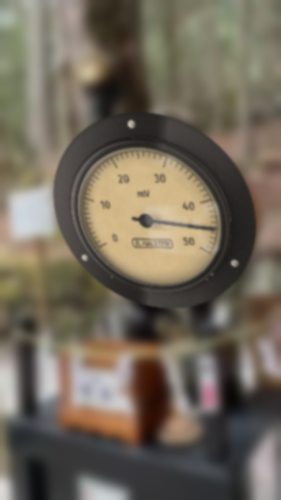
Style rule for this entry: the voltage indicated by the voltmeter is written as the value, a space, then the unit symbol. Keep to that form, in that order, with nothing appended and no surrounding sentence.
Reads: 45 mV
